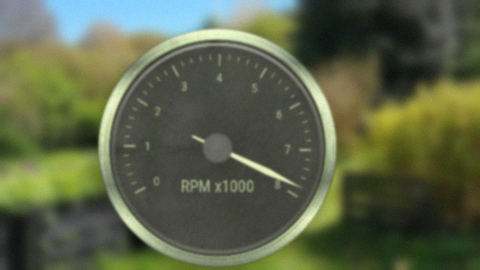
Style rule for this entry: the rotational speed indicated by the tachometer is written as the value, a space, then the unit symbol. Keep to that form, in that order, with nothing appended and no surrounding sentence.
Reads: 7800 rpm
